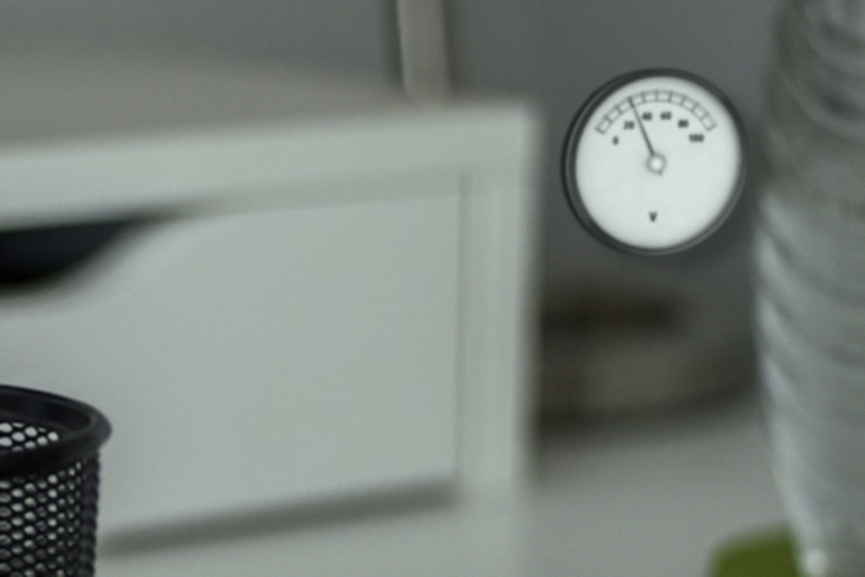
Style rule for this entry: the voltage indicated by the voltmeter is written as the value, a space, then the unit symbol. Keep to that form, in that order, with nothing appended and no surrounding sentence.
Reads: 30 V
